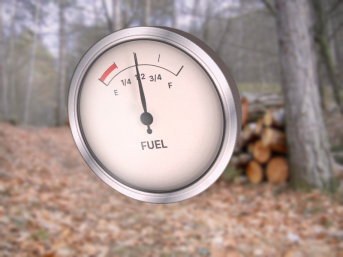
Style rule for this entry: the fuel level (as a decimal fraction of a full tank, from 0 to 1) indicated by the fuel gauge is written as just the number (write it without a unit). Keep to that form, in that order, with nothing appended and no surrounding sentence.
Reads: 0.5
